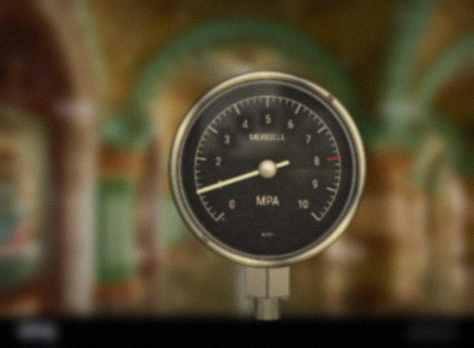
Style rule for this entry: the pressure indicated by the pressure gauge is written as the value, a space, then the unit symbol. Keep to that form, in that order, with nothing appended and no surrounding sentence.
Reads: 1 MPa
